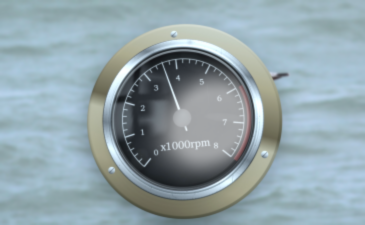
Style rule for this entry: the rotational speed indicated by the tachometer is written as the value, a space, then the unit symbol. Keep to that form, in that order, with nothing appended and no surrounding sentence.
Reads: 3600 rpm
